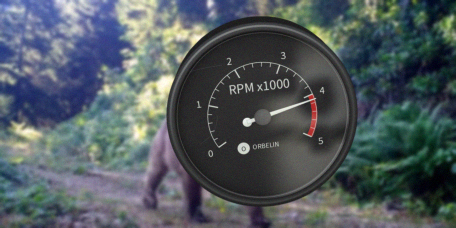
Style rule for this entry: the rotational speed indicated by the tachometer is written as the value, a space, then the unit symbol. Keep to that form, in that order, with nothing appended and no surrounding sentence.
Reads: 4100 rpm
